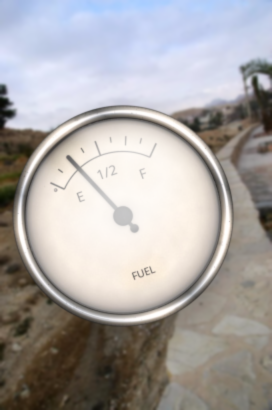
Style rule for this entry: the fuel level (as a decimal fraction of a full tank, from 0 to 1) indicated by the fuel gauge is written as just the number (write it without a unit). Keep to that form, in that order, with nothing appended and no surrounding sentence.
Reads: 0.25
